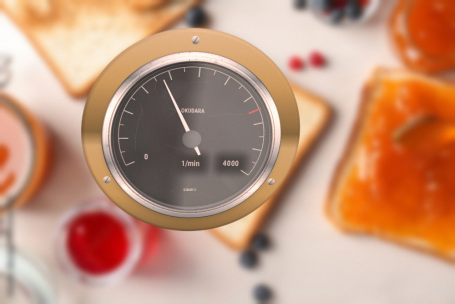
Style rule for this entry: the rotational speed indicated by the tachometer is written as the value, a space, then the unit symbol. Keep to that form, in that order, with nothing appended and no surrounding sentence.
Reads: 1500 rpm
